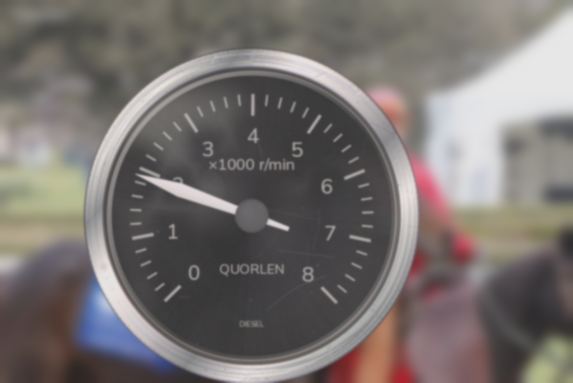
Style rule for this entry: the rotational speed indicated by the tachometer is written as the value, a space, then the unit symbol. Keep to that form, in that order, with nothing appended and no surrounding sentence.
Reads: 1900 rpm
